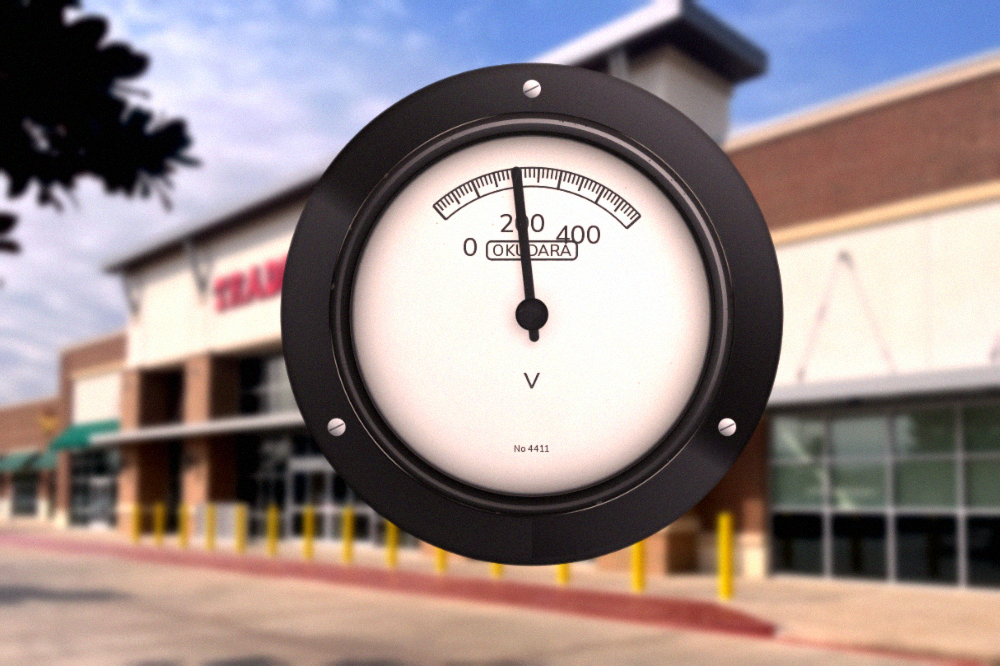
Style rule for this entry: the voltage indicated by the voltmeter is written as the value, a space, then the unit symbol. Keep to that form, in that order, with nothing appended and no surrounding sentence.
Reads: 200 V
